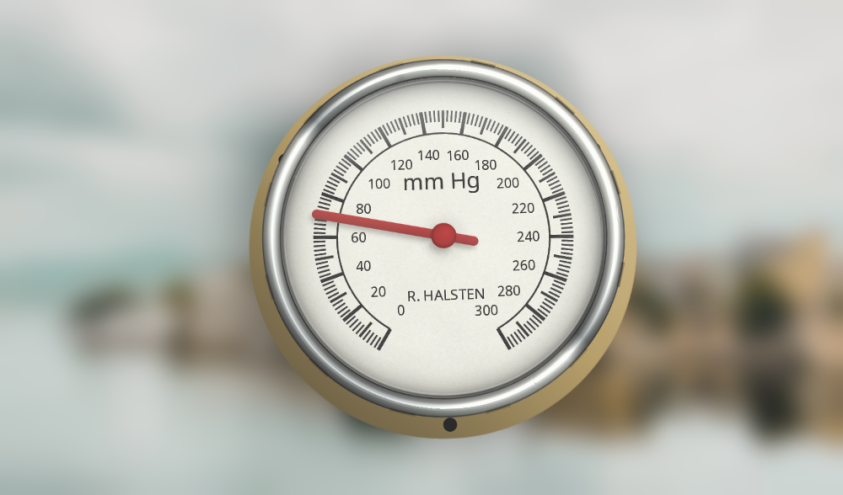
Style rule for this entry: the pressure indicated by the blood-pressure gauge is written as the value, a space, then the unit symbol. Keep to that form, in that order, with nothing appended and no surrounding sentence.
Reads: 70 mmHg
